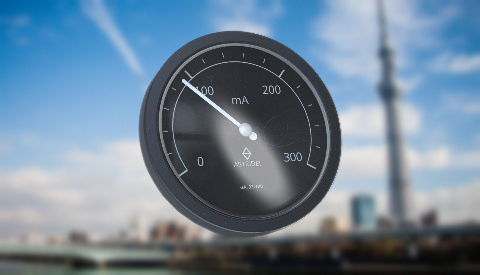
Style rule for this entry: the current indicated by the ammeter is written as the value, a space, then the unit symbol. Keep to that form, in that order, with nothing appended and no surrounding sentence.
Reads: 90 mA
